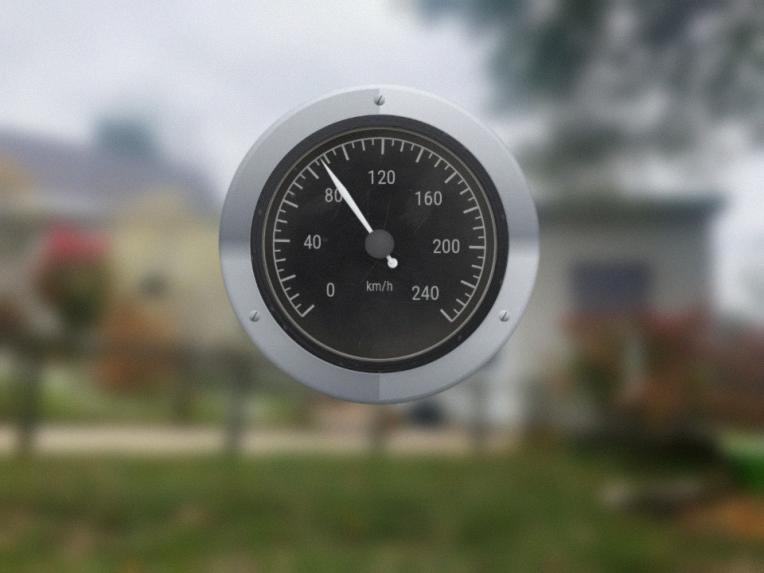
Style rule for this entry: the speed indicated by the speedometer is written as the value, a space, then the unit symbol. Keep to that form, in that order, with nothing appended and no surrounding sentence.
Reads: 87.5 km/h
